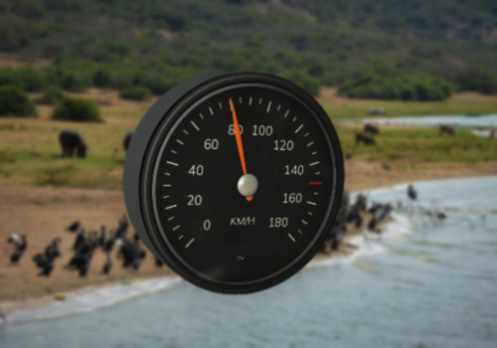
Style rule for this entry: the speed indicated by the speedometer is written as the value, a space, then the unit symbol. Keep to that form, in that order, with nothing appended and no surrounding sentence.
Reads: 80 km/h
